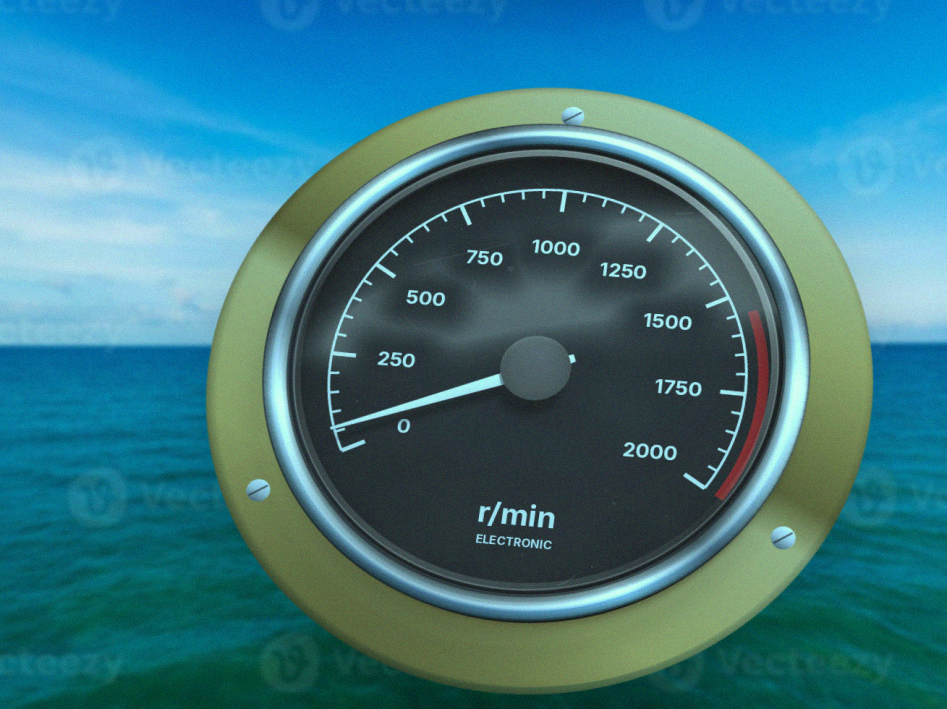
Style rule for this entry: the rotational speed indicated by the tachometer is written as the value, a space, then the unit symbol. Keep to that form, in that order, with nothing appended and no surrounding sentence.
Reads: 50 rpm
